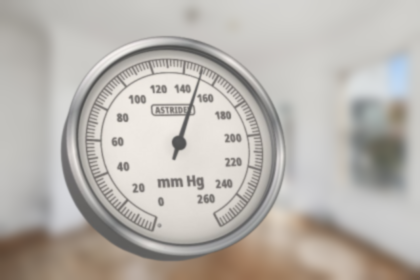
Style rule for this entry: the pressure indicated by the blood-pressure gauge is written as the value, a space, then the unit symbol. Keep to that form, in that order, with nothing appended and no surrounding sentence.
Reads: 150 mmHg
